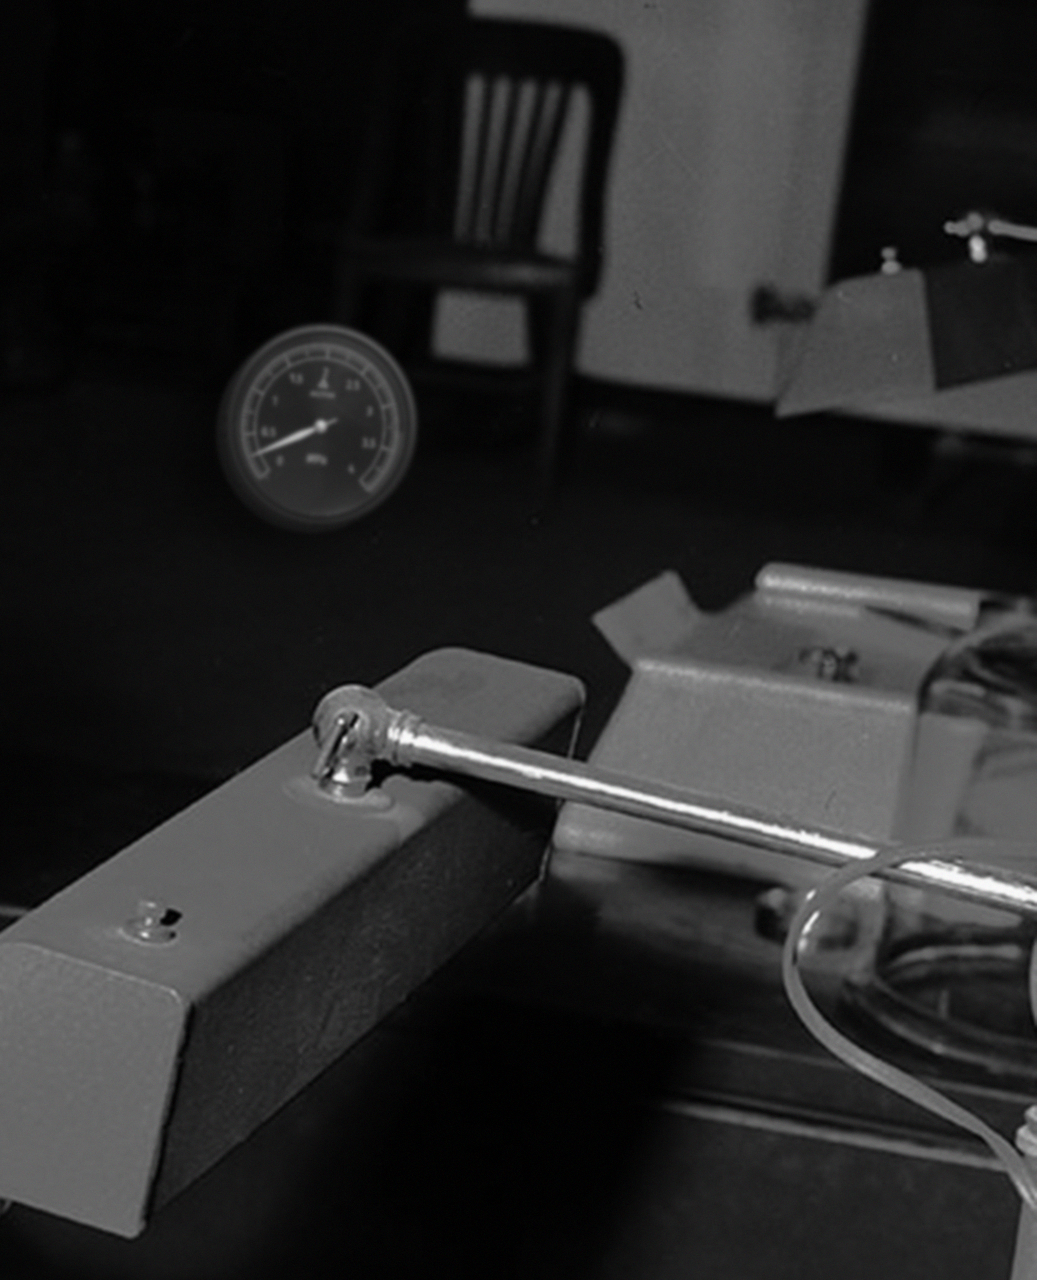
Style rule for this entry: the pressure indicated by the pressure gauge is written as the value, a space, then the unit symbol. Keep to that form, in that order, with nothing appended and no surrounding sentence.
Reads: 0.25 MPa
